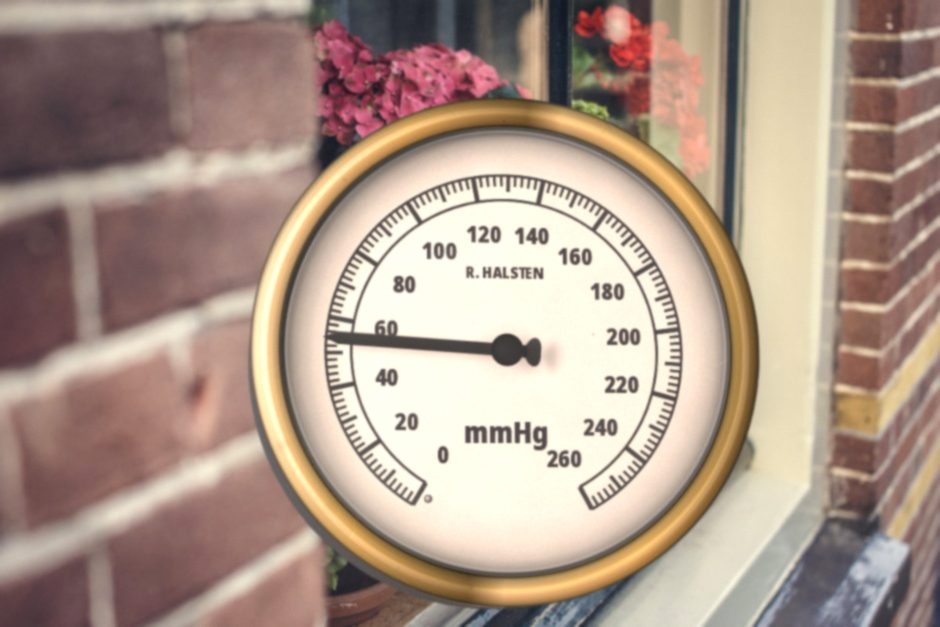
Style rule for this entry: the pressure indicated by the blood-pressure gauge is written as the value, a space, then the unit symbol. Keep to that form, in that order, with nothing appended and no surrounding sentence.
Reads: 54 mmHg
